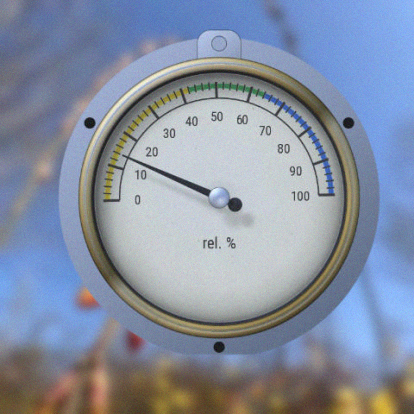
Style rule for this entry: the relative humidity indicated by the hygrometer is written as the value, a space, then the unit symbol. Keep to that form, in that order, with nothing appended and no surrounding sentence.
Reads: 14 %
